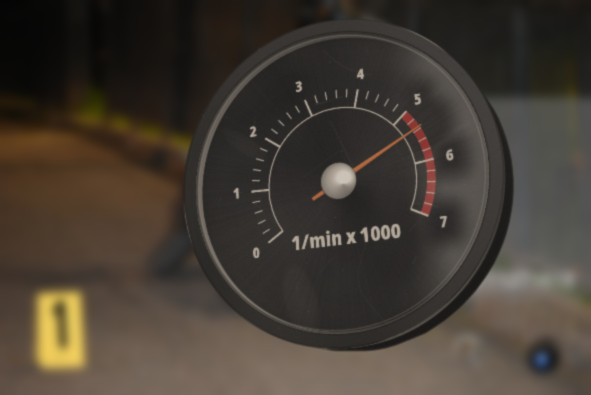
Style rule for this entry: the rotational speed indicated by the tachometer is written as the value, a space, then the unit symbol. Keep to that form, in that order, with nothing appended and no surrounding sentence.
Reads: 5400 rpm
